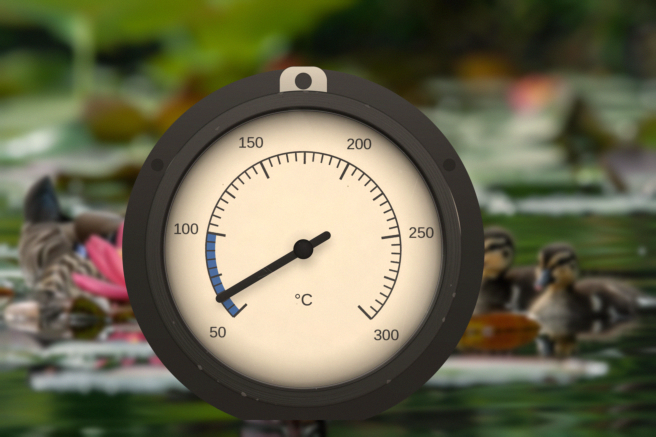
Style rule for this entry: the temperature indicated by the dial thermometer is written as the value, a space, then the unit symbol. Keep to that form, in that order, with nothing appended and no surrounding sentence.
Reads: 62.5 °C
